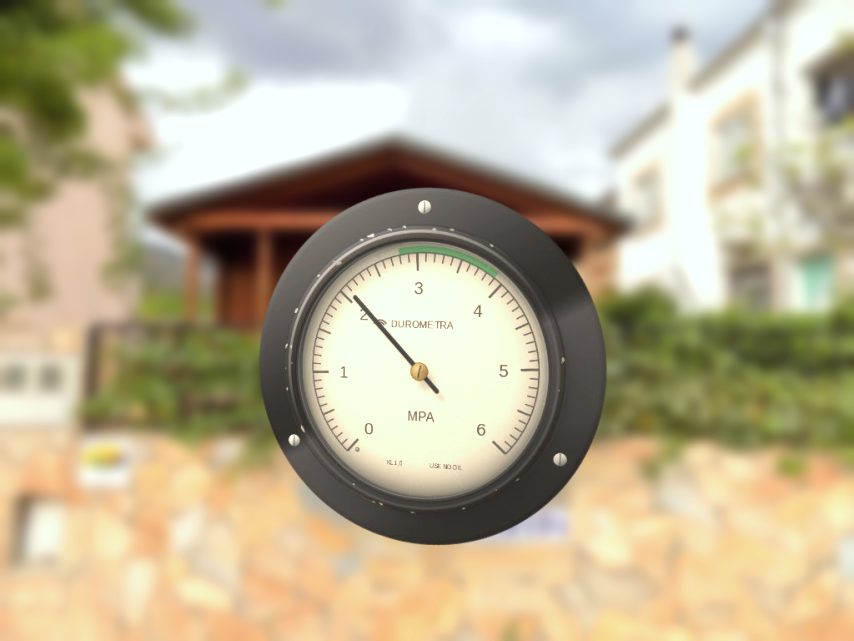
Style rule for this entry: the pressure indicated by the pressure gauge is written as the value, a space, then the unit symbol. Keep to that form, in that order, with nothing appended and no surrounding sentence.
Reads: 2.1 MPa
